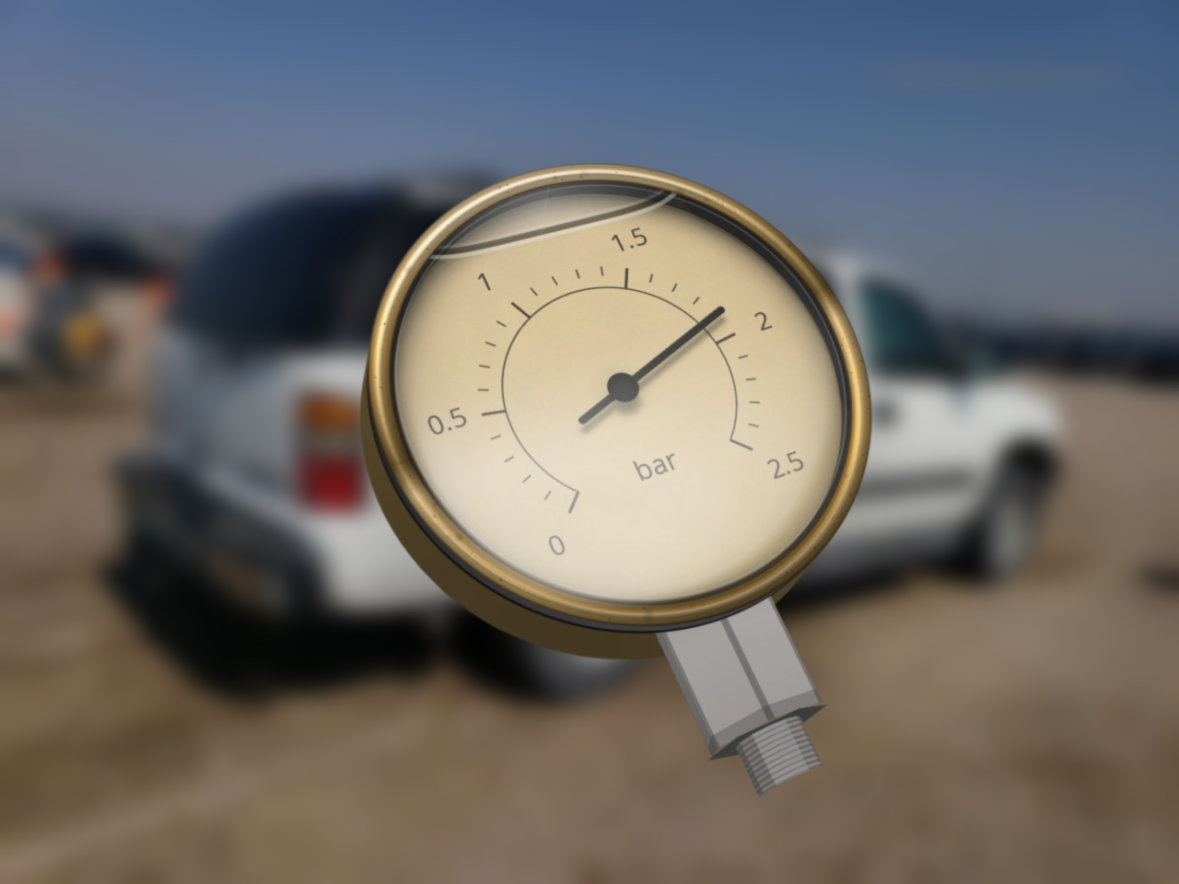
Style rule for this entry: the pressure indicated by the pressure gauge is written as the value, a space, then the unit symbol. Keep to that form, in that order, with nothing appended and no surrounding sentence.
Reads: 1.9 bar
